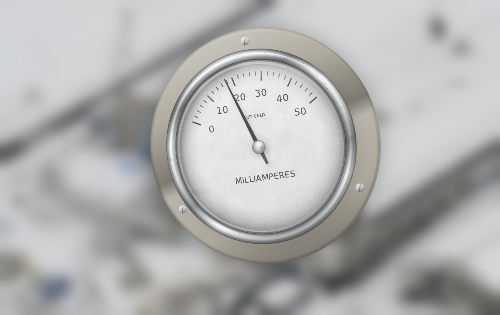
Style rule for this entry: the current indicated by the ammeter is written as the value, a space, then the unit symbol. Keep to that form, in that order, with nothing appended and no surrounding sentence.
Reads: 18 mA
